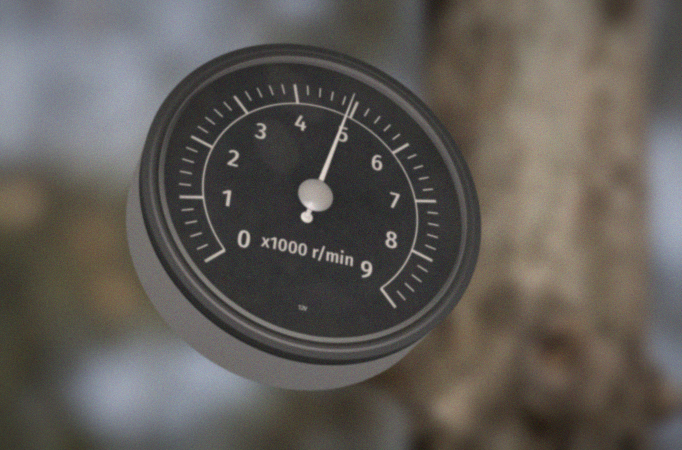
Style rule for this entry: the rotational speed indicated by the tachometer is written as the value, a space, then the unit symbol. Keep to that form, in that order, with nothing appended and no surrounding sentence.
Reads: 4900 rpm
